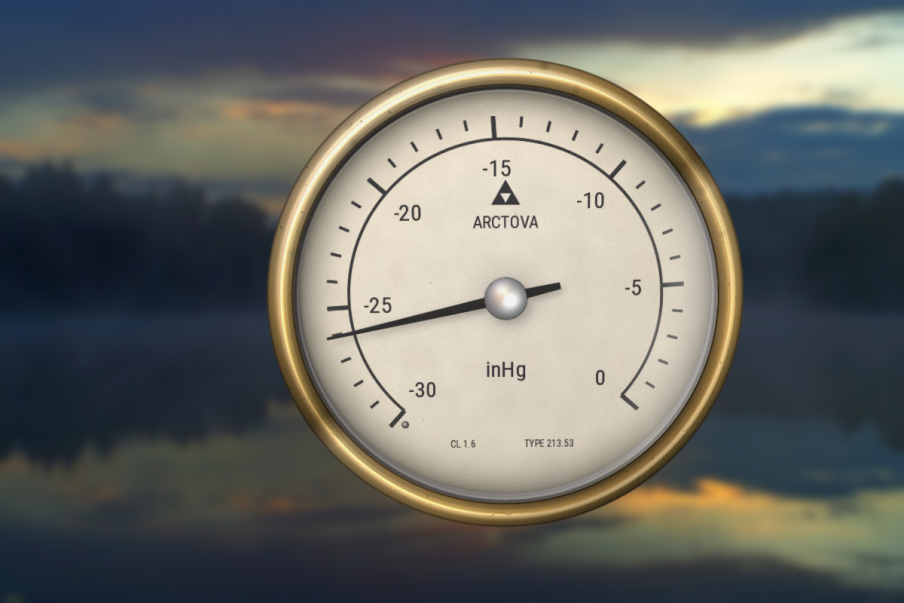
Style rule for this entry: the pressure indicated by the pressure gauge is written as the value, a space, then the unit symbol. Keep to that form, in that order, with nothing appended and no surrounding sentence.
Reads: -26 inHg
